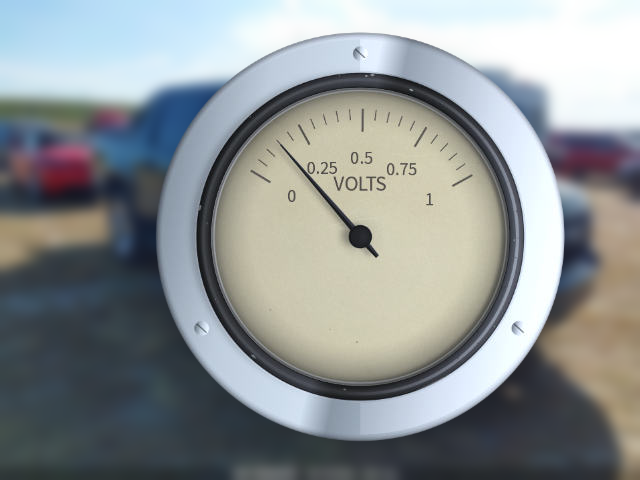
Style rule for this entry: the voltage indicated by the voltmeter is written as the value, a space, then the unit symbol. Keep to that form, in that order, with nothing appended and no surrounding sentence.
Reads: 0.15 V
